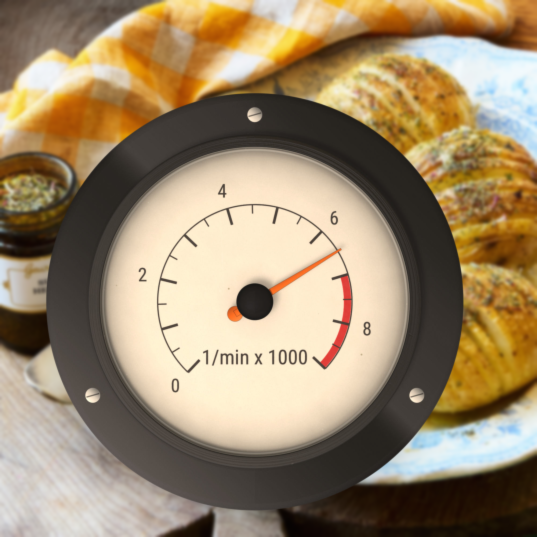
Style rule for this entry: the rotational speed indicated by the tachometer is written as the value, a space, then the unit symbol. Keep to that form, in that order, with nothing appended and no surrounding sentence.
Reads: 6500 rpm
